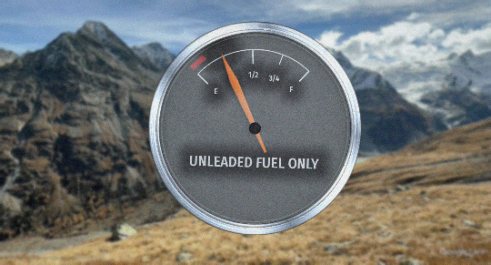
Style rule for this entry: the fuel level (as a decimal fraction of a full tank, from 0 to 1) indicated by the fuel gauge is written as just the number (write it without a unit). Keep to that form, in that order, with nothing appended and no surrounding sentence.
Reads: 0.25
